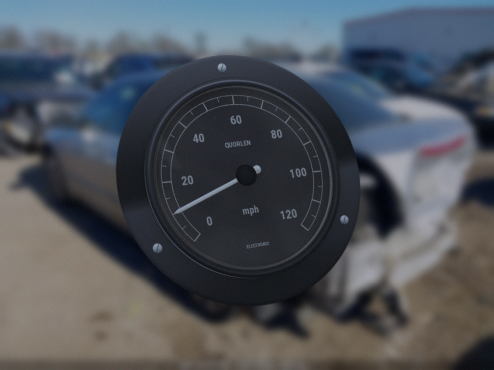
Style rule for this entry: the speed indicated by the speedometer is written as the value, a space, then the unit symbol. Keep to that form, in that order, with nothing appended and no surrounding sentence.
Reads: 10 mph
